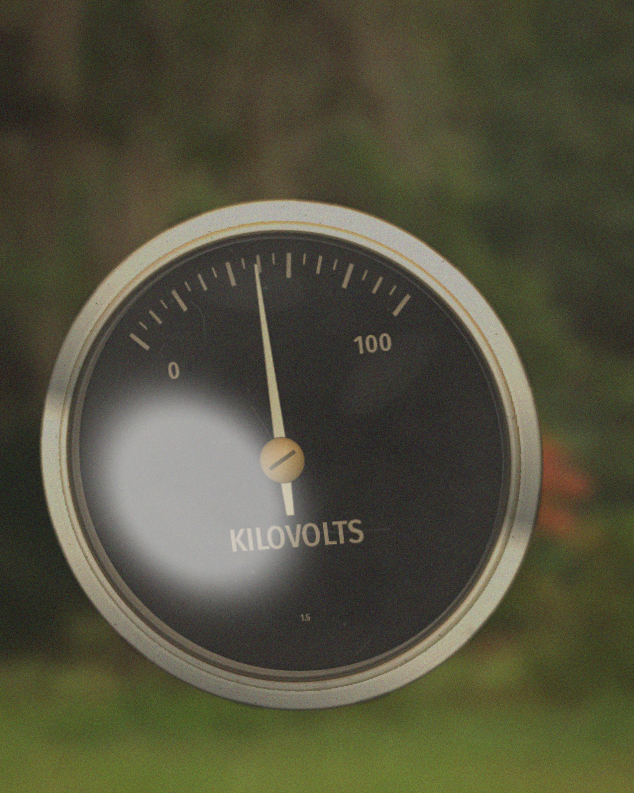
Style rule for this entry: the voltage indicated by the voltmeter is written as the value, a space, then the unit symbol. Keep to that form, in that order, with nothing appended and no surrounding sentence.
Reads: 50 kV
